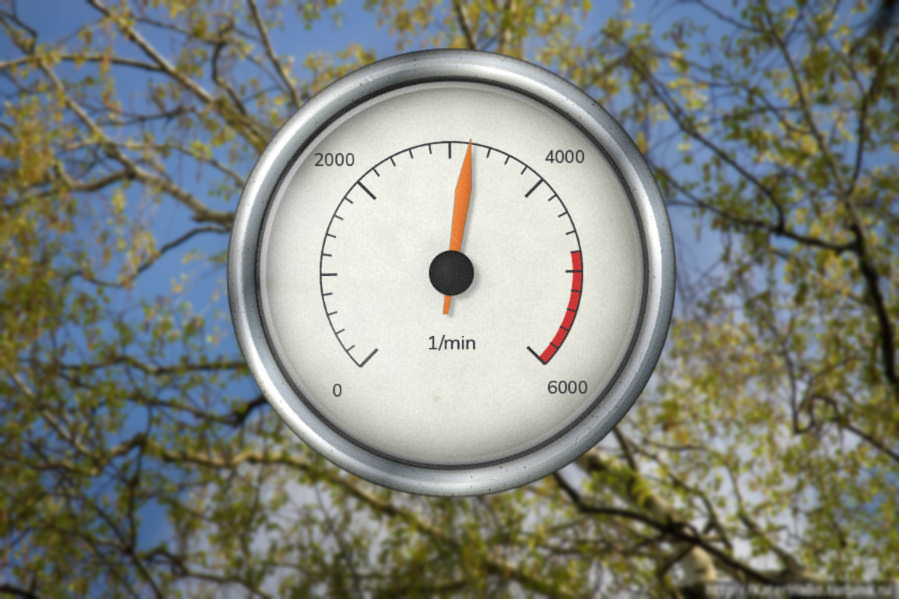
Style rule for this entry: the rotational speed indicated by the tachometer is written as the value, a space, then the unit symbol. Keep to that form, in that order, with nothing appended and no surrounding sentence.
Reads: 3200 rpm
